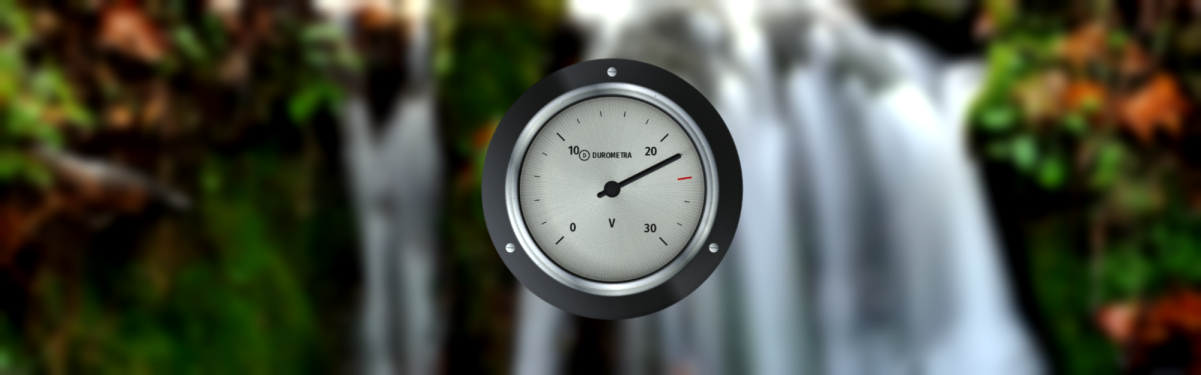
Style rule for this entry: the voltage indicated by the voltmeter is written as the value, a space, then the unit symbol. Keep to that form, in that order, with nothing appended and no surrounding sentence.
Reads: 22 V
